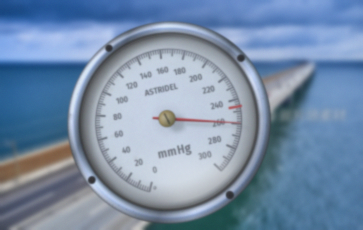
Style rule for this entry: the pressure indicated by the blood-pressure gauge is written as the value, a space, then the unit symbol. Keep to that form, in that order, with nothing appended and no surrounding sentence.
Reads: 260 mmHg
